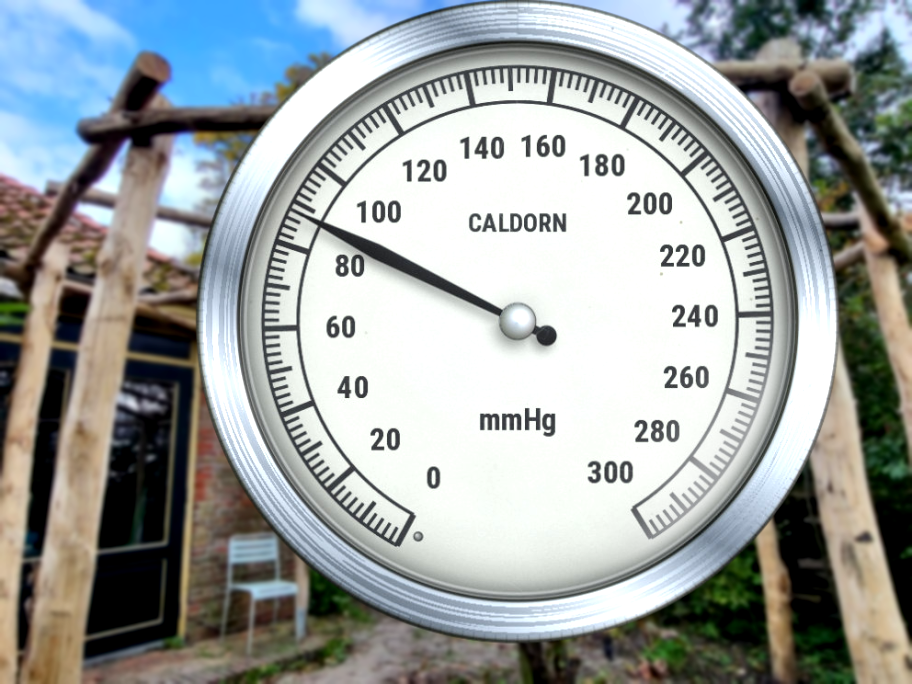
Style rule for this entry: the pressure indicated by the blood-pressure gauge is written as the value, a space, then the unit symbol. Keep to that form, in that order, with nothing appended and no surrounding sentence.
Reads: 88 mmHg
